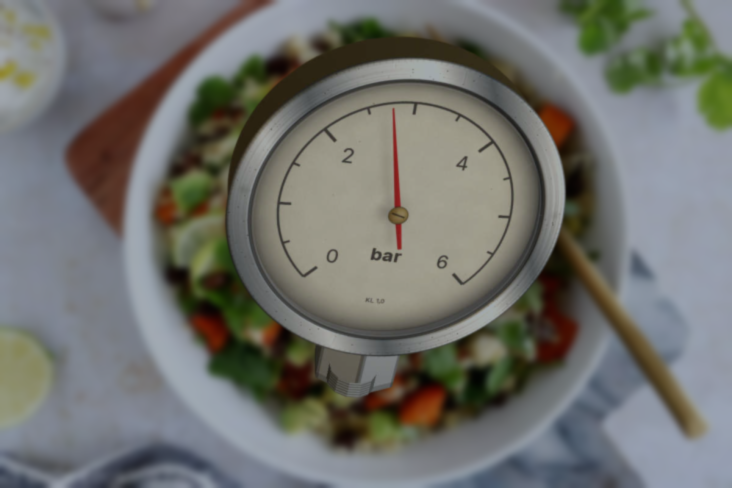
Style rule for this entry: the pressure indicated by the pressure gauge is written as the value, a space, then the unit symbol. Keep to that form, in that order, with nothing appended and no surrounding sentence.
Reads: 2.75 bar
